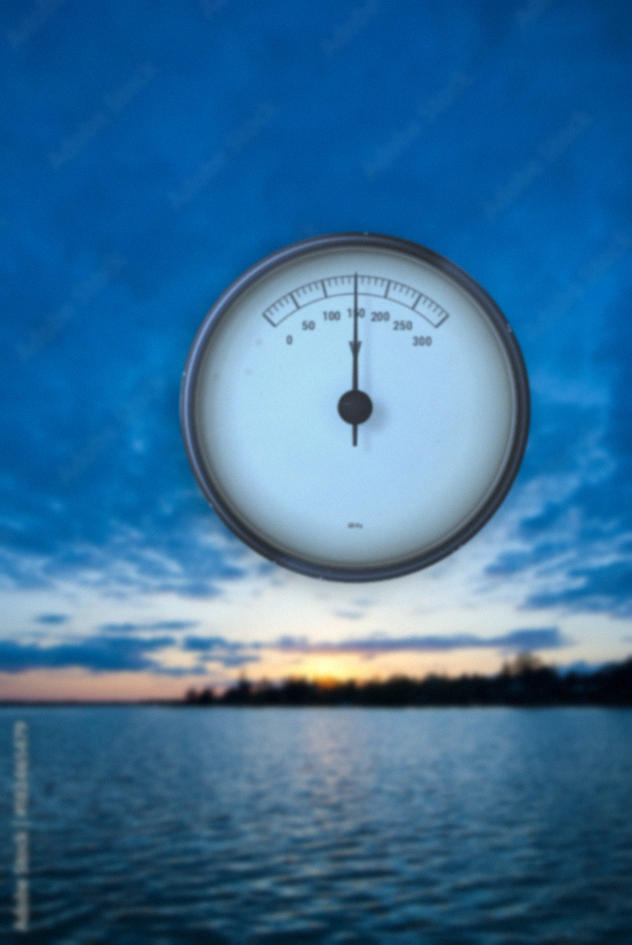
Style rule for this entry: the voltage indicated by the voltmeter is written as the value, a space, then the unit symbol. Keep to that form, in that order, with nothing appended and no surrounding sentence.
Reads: 150 V
